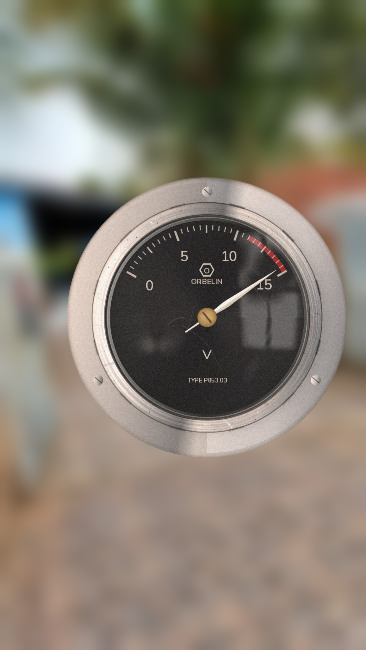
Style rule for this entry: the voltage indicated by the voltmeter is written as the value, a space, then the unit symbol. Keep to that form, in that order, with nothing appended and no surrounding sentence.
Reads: 14.5 V
